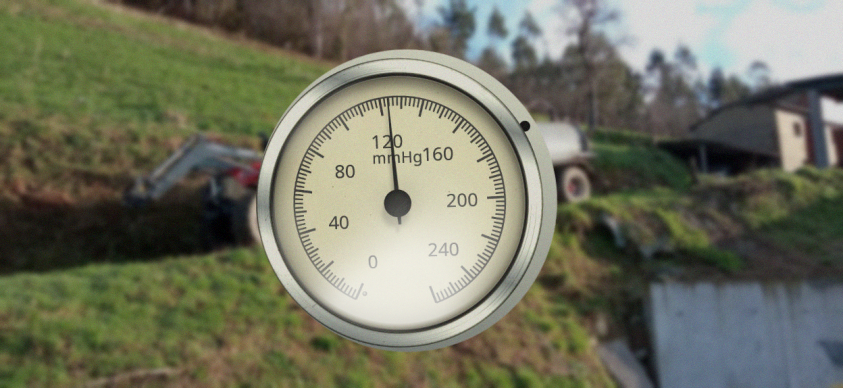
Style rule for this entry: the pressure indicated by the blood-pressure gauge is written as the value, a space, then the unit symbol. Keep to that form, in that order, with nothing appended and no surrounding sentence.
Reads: 124 mmHg
